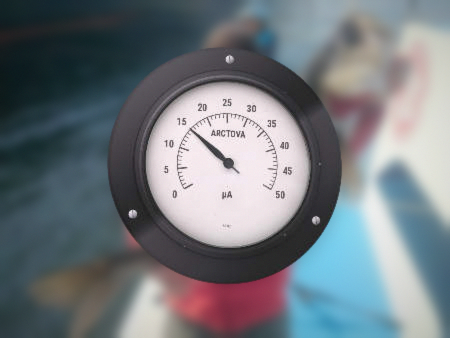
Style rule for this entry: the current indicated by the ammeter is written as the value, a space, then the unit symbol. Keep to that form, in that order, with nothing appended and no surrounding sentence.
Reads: 15 µA
